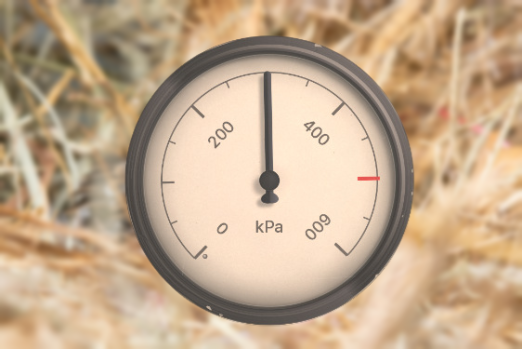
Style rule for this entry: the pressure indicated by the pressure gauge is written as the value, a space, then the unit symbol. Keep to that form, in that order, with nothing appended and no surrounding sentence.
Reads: 300 kPa
